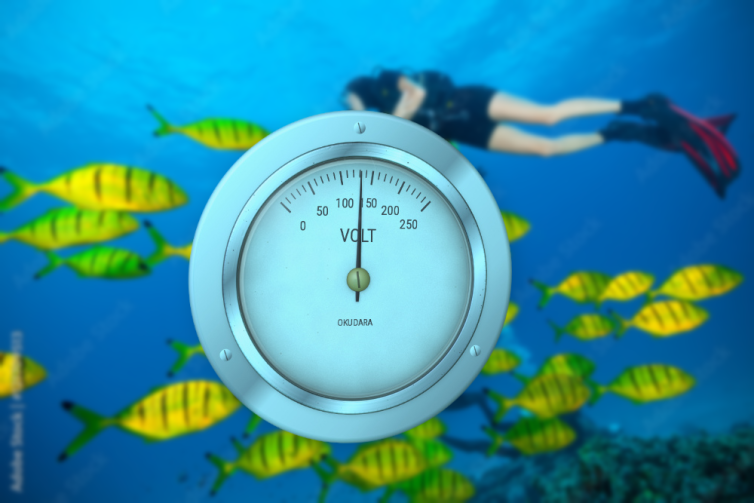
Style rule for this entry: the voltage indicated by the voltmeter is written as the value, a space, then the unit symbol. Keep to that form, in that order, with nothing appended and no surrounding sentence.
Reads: 130 V
